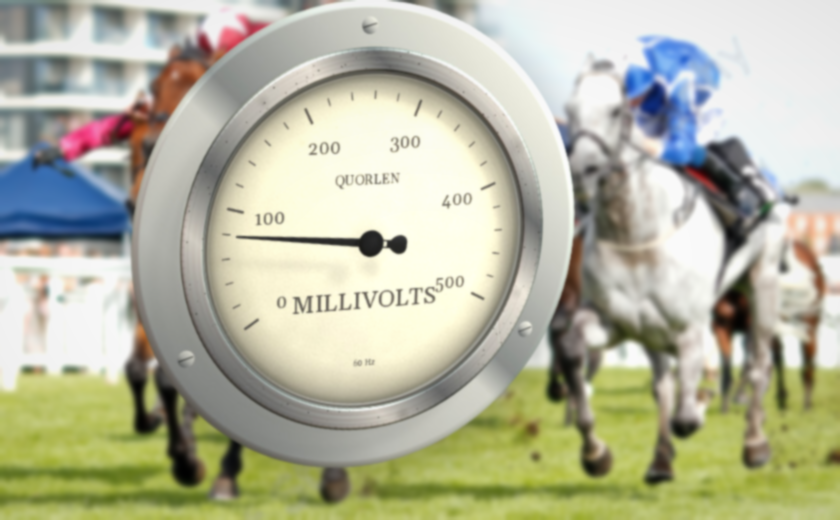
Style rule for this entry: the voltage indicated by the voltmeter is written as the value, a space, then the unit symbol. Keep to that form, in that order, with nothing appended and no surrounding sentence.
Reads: 80 mV
